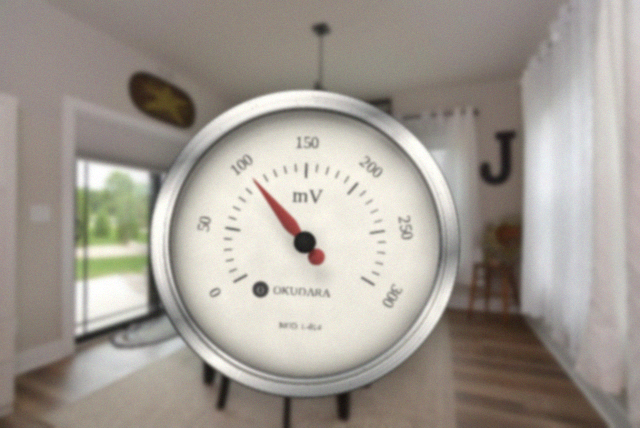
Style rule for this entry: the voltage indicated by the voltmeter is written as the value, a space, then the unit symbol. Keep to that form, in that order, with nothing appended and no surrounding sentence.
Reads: 100 mV
